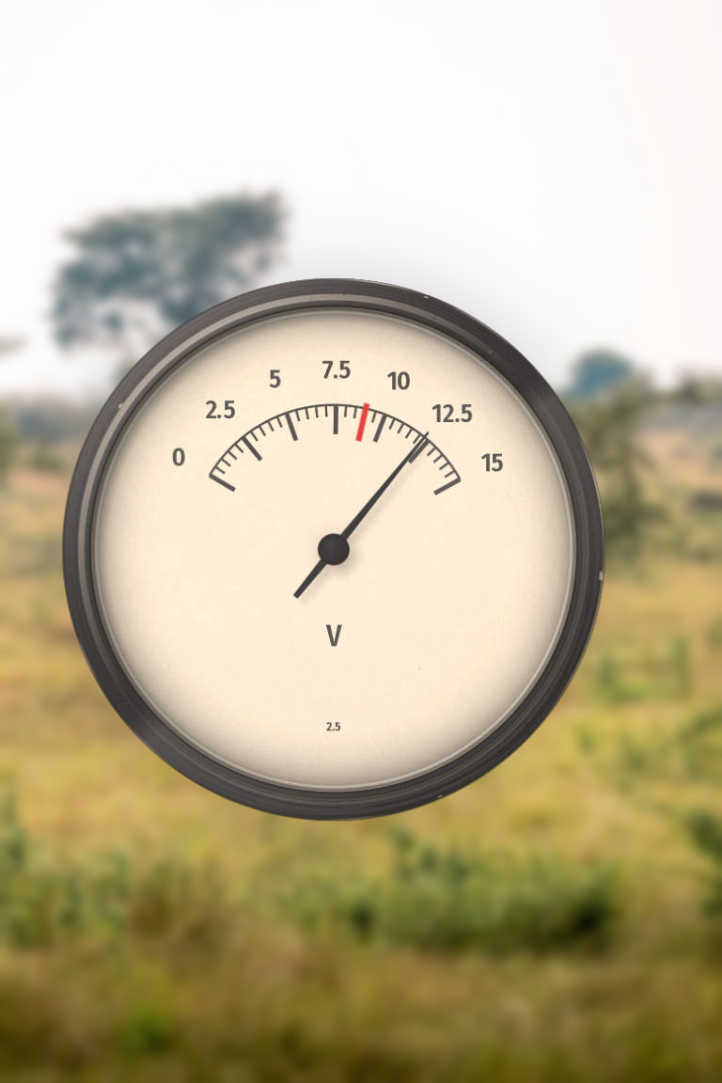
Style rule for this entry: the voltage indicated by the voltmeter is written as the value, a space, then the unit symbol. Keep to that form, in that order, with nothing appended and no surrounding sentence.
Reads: 12.25 V
